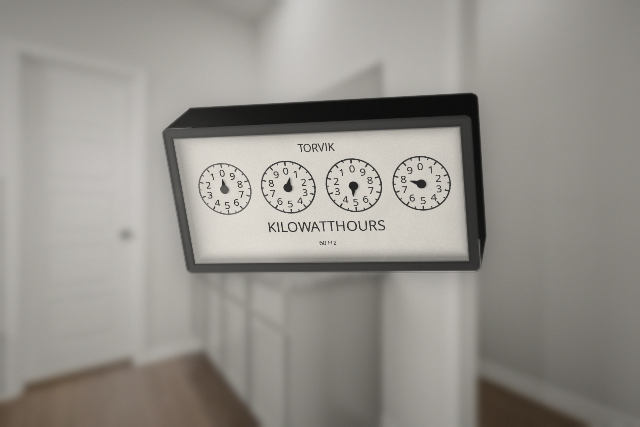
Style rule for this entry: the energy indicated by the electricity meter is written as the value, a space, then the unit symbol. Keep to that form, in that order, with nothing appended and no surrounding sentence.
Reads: 48 kWh
